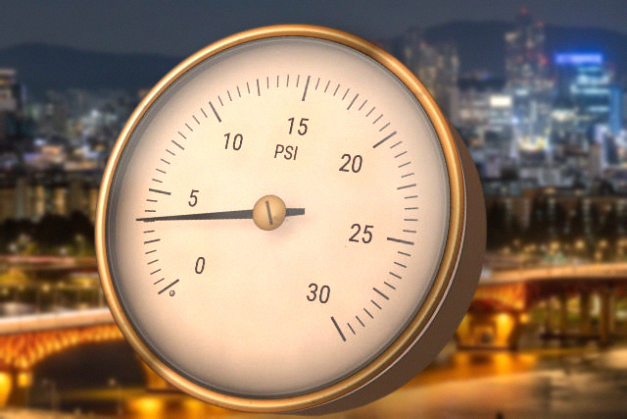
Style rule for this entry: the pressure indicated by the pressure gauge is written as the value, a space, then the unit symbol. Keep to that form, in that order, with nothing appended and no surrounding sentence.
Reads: 3.5 psi
